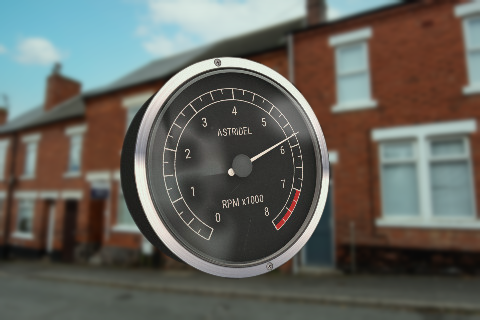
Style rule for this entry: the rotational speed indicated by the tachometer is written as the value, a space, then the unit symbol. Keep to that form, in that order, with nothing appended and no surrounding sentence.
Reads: 5750 rpm
